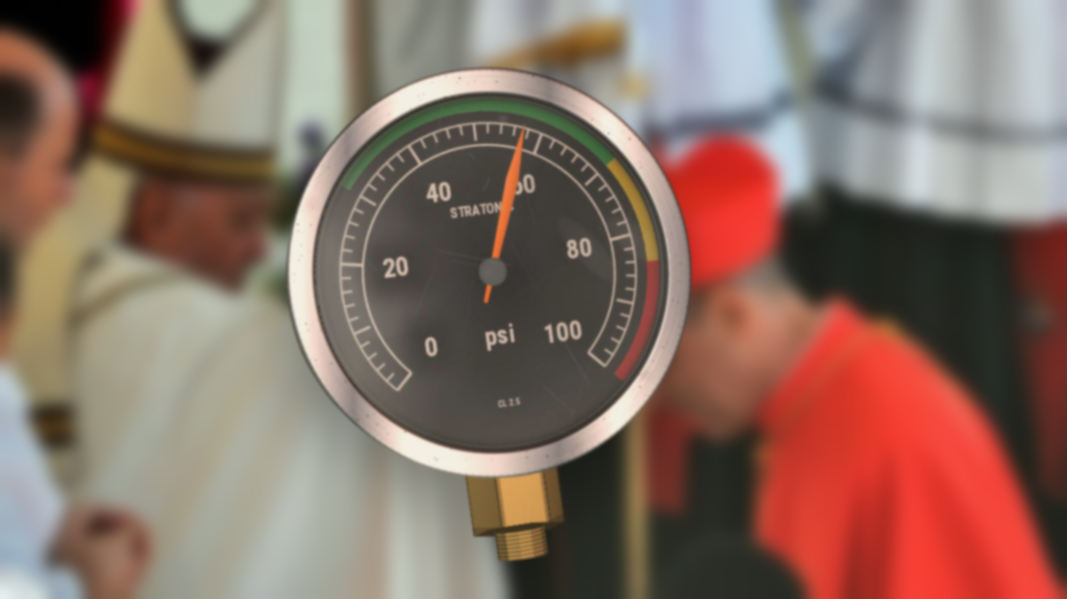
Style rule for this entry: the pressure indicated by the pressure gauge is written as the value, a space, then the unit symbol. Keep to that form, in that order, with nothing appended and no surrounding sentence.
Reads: 57 psi
